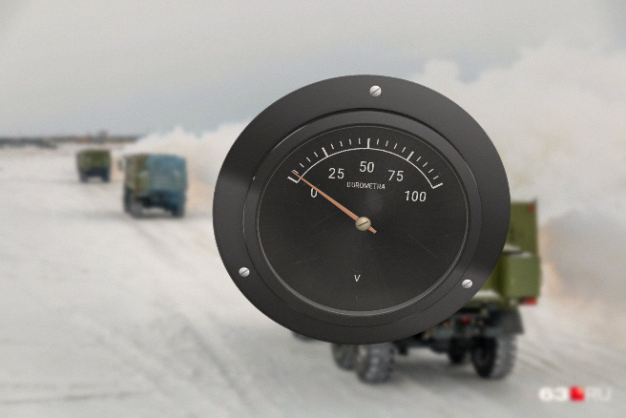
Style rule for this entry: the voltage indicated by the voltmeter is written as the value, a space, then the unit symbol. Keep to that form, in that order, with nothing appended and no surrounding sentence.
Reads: 5 V
